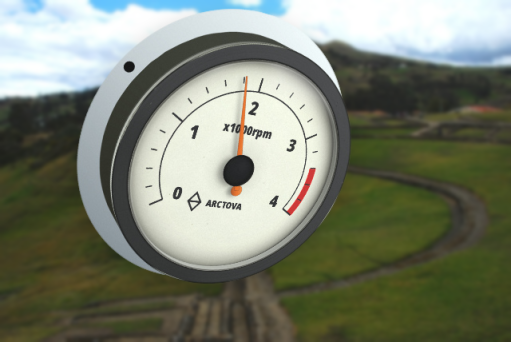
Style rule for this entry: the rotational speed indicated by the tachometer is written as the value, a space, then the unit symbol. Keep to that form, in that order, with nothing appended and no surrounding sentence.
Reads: 1800 rpm
